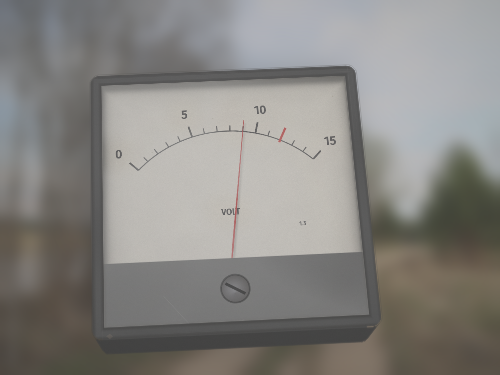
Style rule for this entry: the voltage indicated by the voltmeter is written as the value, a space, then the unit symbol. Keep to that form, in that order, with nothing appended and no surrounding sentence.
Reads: 9 V
